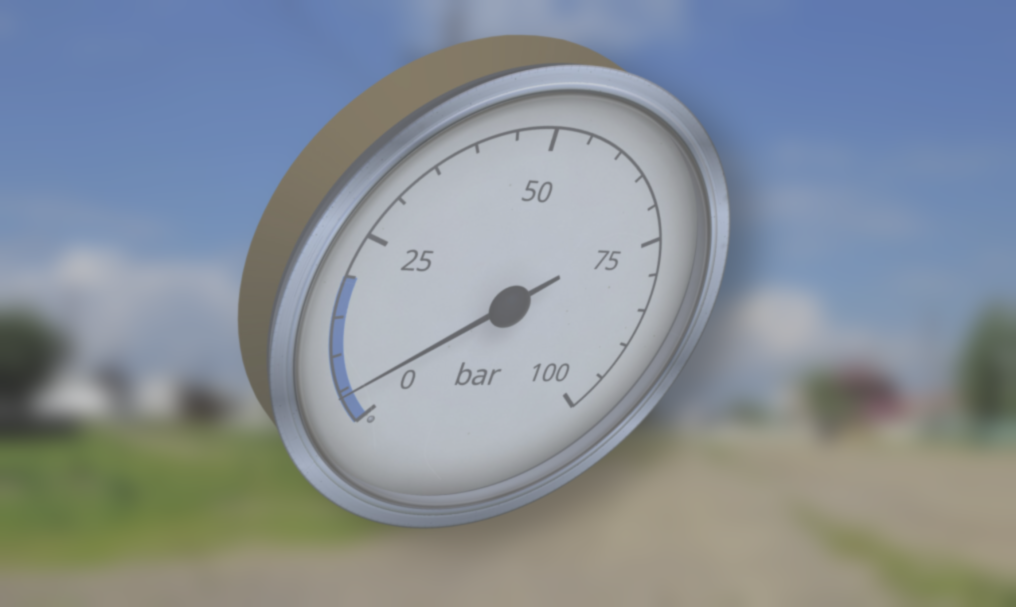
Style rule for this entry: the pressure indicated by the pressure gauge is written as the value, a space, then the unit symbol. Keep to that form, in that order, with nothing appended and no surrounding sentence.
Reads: 5 bar
